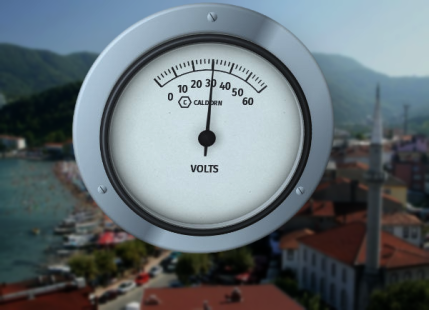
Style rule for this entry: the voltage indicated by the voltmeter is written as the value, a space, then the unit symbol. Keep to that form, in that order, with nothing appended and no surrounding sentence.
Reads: 30 V
